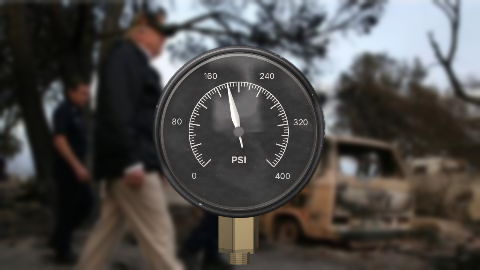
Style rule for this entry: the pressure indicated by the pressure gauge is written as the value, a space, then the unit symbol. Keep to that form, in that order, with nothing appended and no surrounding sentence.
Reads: 180 psi
